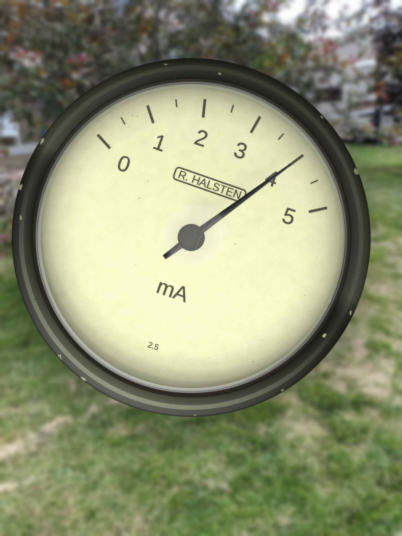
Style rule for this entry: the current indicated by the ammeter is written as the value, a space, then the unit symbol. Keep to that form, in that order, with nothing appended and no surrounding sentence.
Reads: 4 mA
